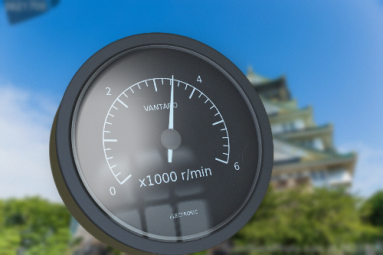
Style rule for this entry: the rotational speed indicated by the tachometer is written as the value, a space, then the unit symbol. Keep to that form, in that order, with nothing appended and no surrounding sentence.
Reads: 3400 rpm
